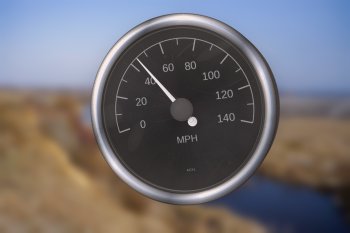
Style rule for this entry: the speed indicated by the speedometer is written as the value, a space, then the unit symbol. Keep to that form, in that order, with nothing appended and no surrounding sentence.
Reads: 45 mph
